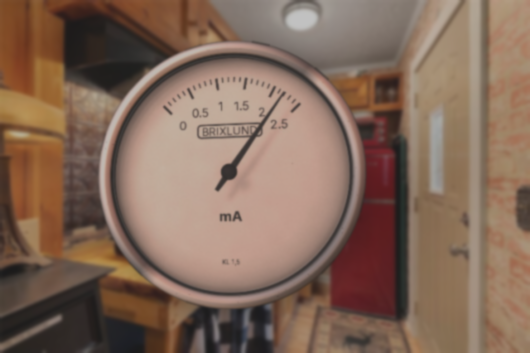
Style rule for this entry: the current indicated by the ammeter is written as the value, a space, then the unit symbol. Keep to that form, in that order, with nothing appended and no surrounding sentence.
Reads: 2.2 mA
